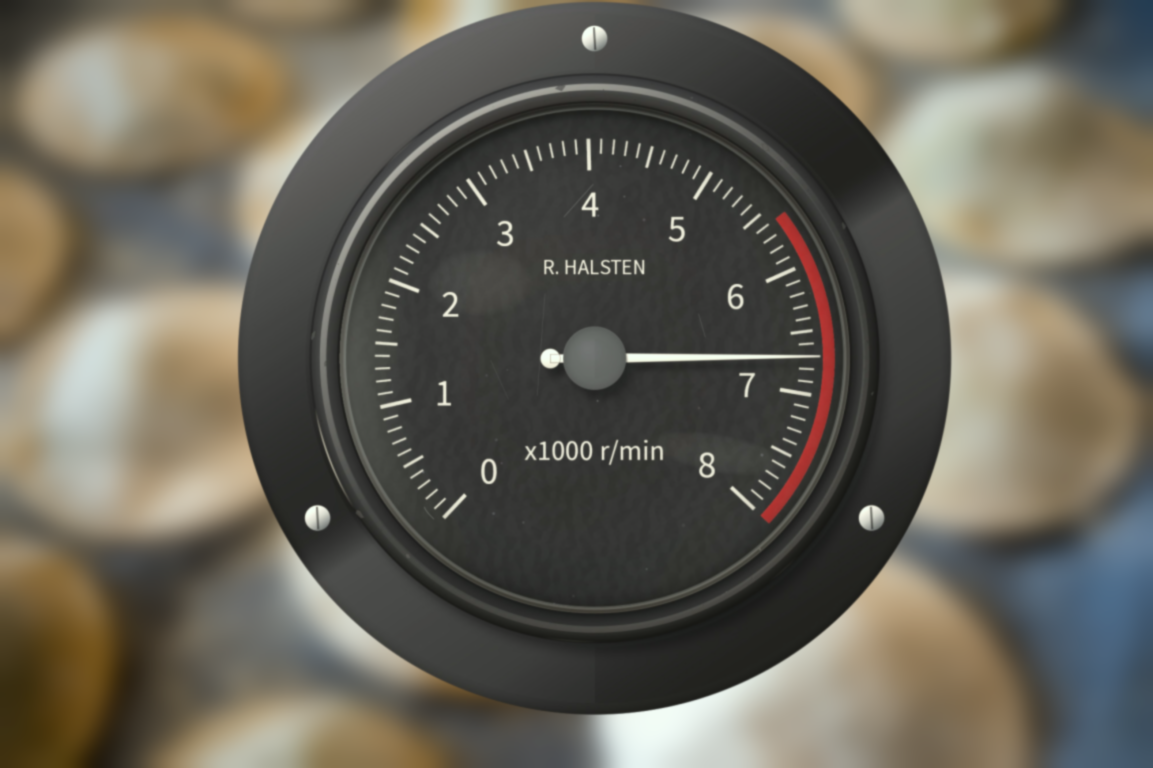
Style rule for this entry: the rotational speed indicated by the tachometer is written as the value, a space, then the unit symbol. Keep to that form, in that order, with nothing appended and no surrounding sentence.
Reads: 6700 rpm
